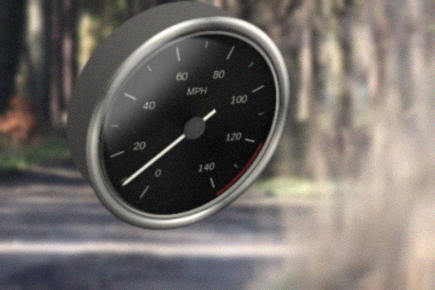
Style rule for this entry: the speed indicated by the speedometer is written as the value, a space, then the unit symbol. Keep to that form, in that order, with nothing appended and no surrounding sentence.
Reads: 10 mph
